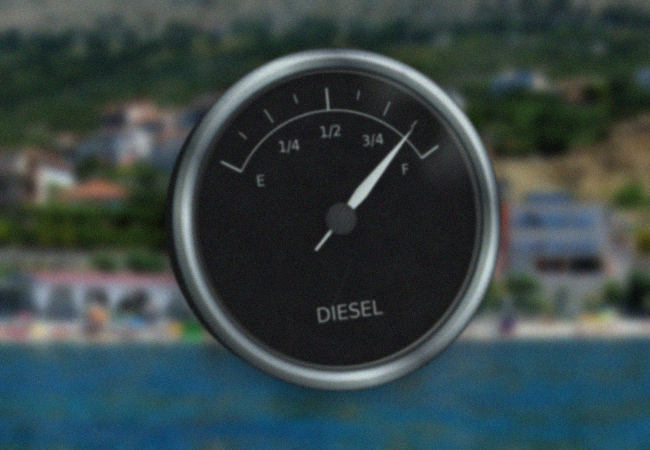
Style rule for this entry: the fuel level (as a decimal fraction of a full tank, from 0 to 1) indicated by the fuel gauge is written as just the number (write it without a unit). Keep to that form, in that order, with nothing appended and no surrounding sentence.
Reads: 0.875
